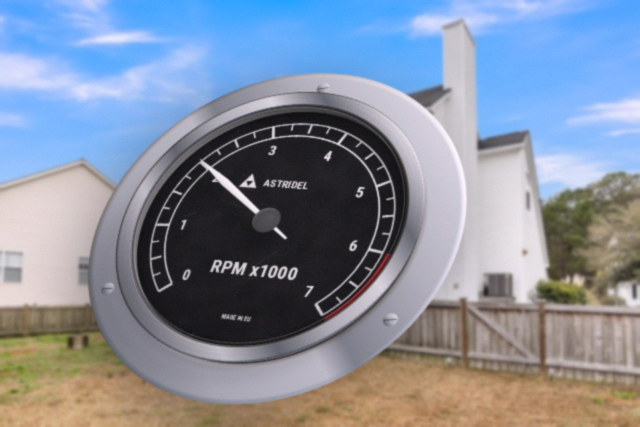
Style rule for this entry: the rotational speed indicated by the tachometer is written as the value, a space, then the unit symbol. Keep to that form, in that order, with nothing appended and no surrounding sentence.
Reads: 2000 rpm
